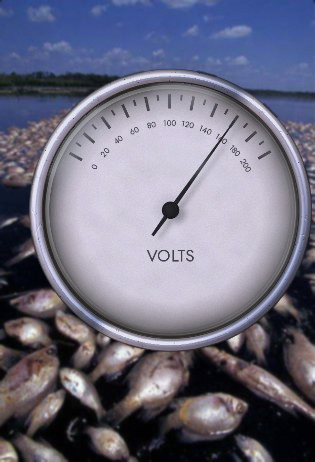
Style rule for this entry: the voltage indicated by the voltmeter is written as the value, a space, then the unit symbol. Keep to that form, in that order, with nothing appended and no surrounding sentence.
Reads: 160 V
